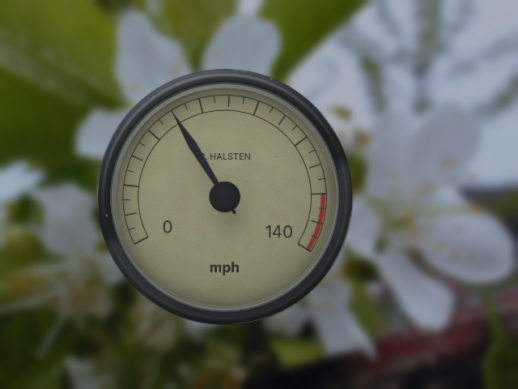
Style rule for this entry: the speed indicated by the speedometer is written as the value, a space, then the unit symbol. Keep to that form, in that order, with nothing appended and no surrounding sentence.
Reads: 50 mph
